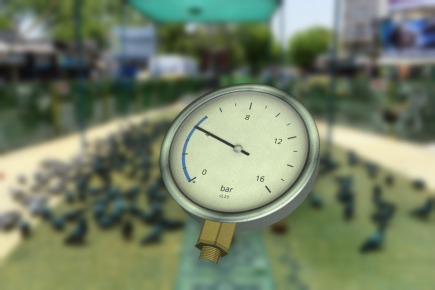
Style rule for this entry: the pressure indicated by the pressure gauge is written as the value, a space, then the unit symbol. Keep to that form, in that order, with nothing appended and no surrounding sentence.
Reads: 4 bar
